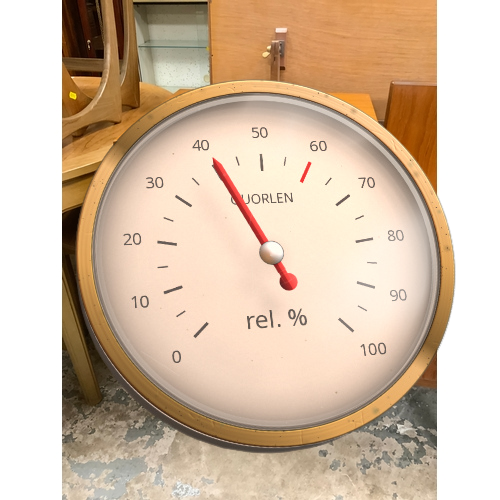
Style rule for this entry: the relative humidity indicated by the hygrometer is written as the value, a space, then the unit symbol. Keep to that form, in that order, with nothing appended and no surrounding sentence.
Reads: 40 %
